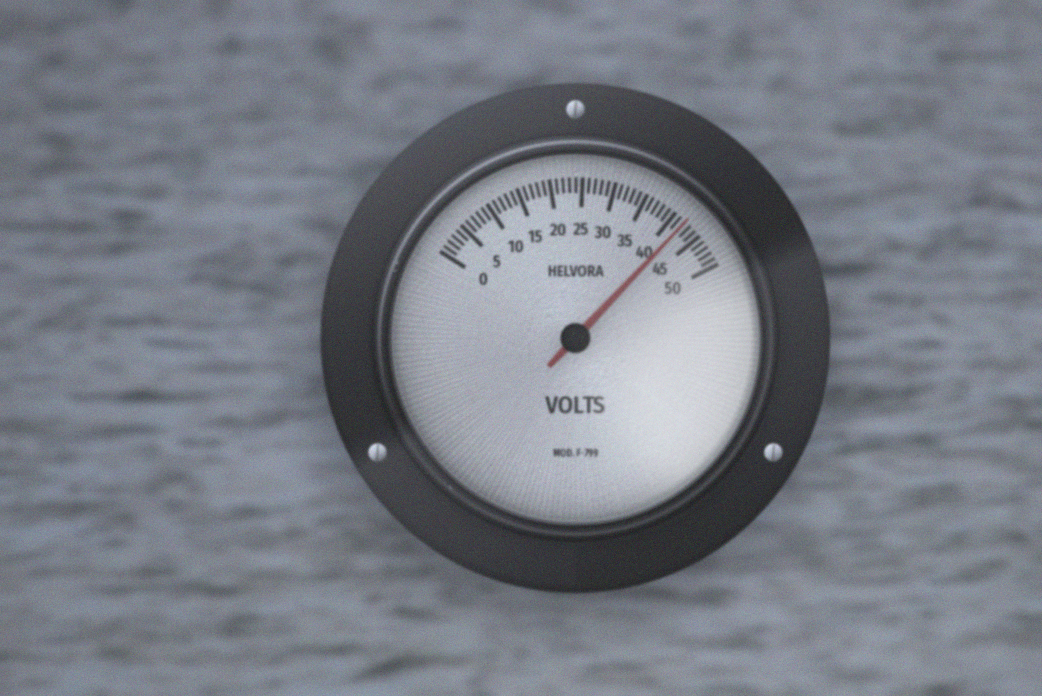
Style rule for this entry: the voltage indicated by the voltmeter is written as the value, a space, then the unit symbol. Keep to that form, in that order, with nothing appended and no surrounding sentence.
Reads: 42 V
